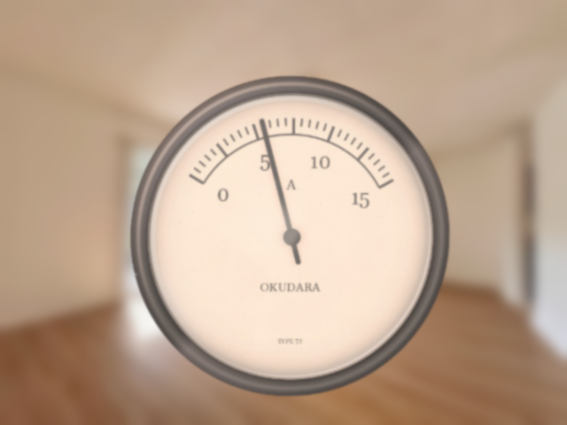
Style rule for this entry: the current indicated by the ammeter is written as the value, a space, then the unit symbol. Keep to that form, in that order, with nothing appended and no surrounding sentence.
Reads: 5.5 A
